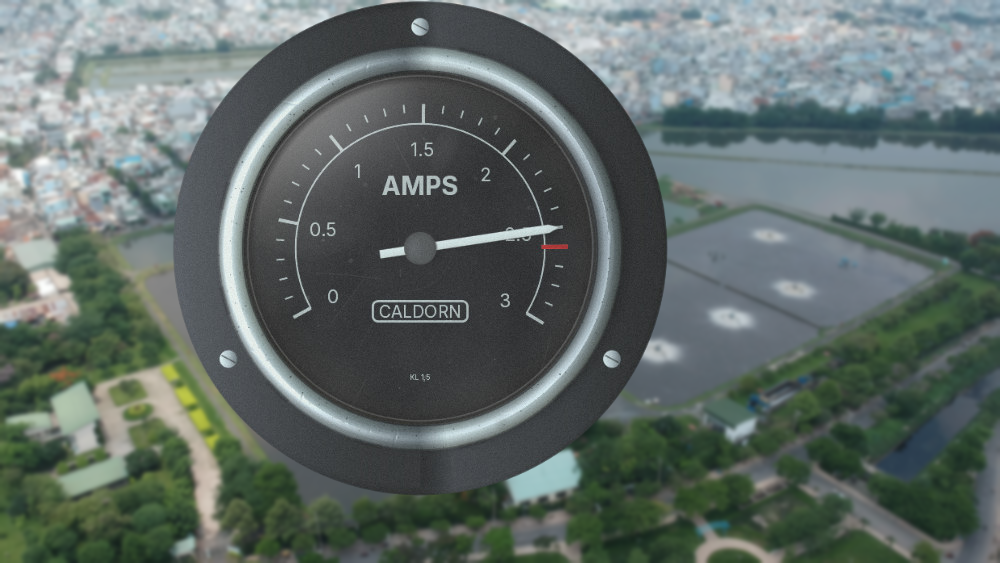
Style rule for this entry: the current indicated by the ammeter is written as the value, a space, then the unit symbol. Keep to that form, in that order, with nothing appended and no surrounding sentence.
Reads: 2.5 A
